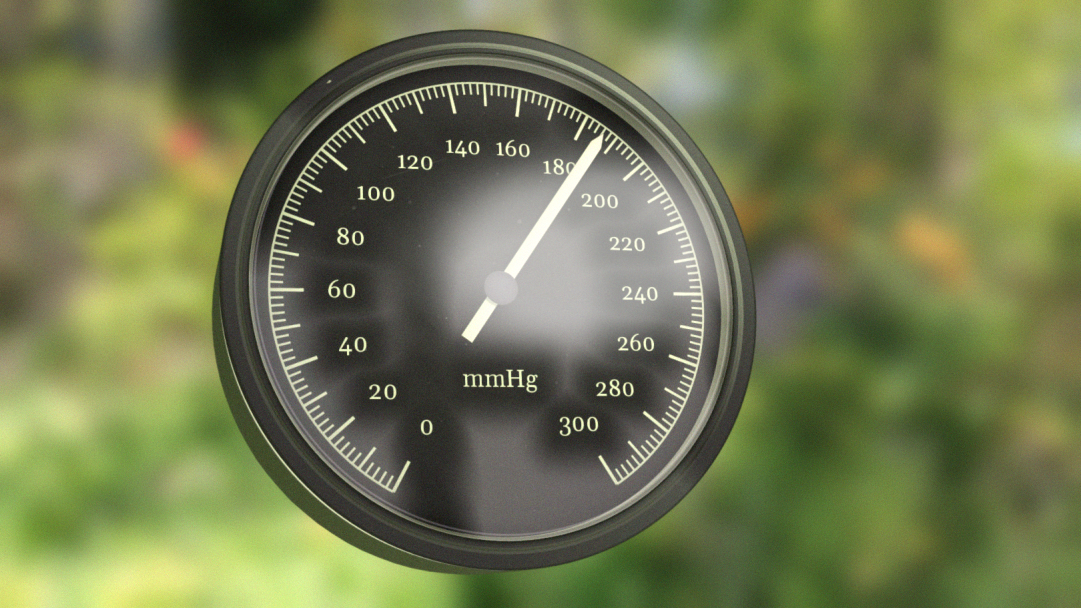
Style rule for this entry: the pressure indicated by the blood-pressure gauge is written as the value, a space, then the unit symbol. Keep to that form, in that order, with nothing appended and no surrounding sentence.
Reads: 186 mmHg
